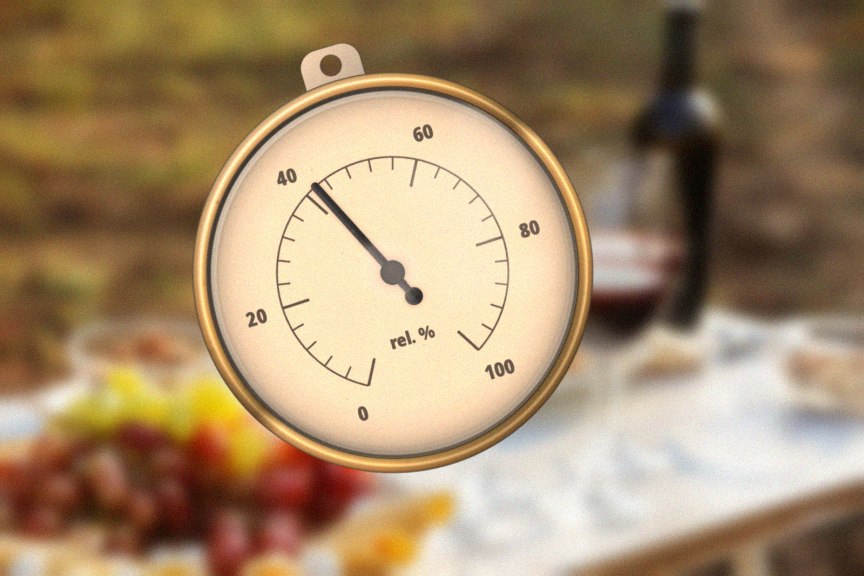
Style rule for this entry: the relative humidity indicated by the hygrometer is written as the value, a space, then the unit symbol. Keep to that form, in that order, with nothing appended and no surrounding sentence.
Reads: 42 %
